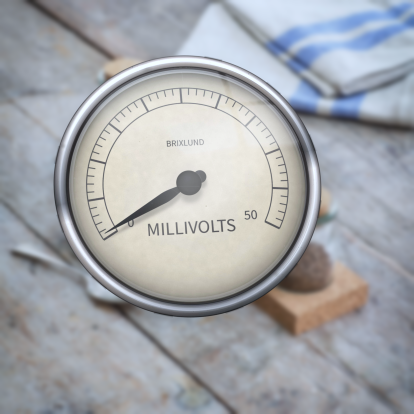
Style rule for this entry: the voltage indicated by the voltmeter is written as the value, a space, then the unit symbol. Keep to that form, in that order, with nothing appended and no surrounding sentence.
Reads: 0.5 mV
